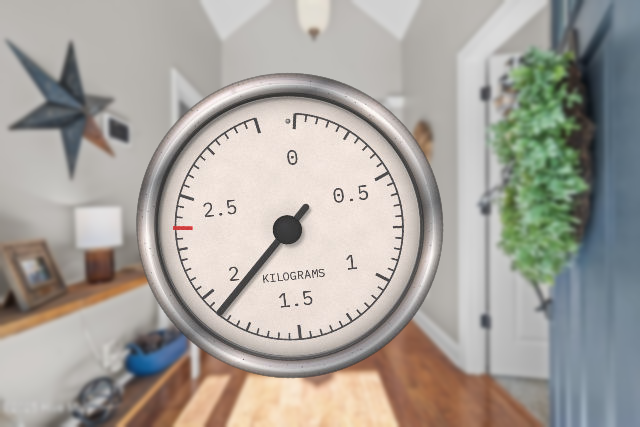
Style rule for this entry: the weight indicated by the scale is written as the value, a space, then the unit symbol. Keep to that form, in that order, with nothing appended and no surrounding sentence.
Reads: 1.9 kg
